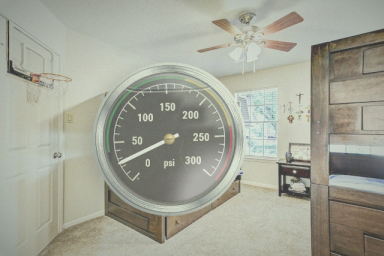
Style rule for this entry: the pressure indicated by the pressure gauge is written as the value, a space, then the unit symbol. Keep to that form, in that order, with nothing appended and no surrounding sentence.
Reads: 25 psi
